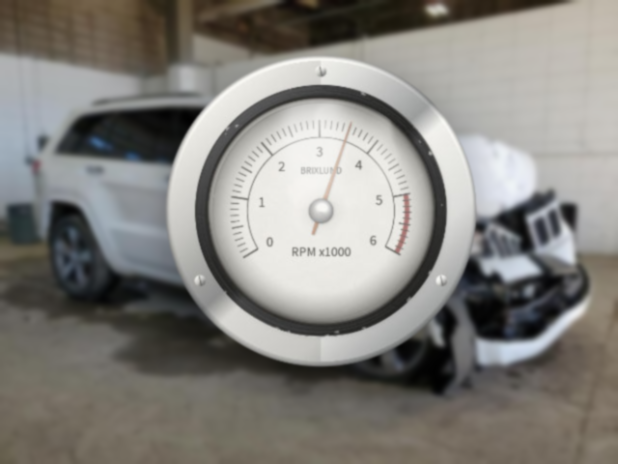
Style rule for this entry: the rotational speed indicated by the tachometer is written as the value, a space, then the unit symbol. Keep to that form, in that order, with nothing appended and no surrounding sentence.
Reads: 3500 rpm
